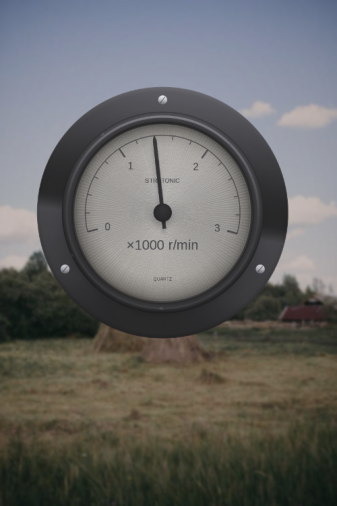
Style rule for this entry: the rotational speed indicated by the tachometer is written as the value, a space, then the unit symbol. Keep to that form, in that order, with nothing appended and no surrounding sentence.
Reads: 1400 rpm
